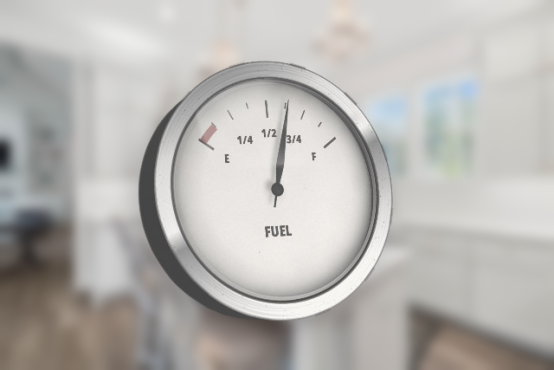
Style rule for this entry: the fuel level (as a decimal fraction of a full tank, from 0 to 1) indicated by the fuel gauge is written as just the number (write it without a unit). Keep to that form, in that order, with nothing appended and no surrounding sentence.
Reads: 0.625
